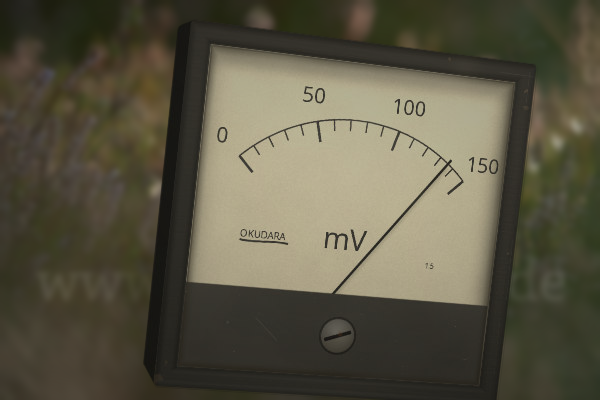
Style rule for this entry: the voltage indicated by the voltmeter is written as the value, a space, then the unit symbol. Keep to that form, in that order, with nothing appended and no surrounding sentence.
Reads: 135 mV
